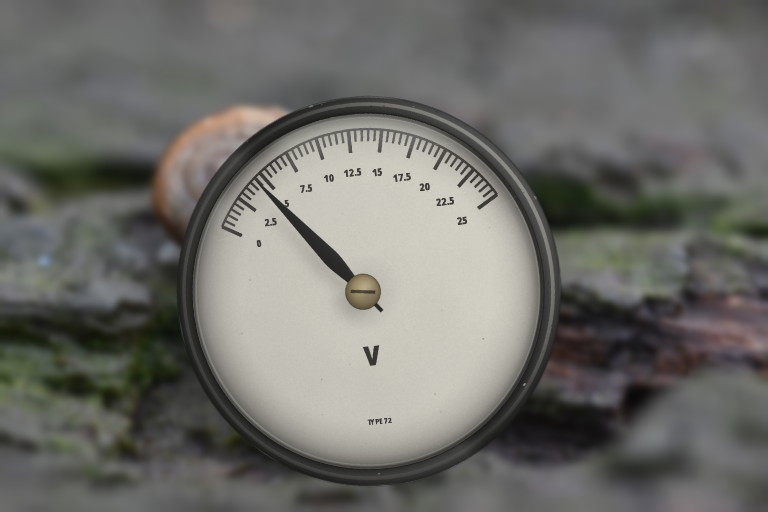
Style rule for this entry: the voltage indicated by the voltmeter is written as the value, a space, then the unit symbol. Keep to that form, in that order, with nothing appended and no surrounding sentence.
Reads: 4.5 V
